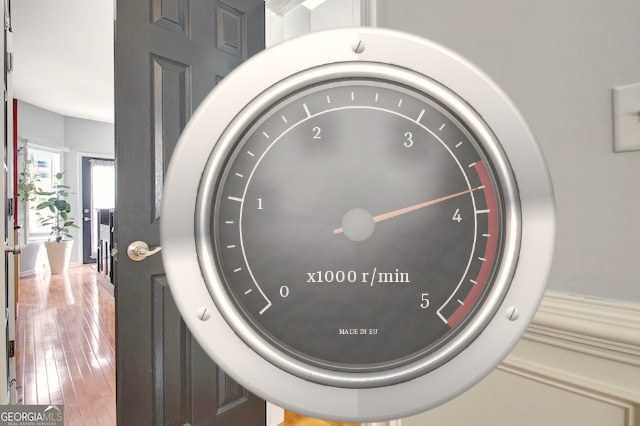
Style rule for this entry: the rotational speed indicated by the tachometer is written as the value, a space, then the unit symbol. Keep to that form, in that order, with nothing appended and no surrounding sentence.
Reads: 3800 rpm
